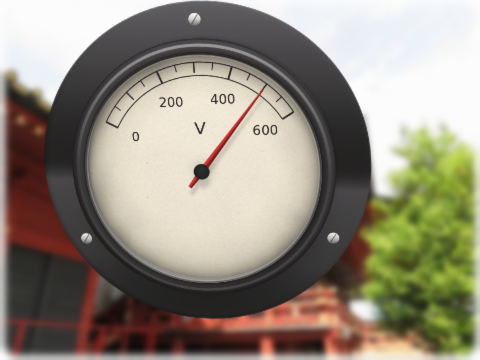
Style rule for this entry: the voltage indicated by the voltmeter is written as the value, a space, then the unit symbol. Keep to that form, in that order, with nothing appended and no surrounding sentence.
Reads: 500 V
